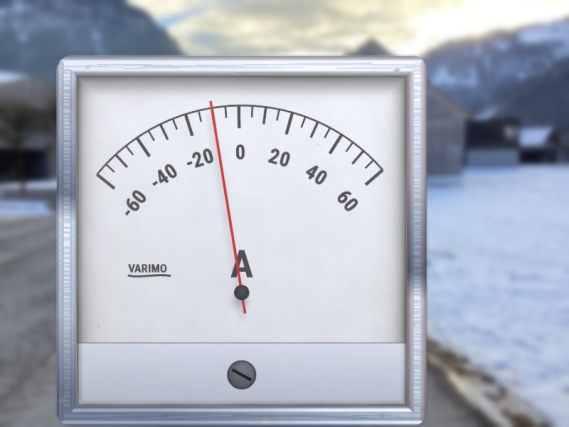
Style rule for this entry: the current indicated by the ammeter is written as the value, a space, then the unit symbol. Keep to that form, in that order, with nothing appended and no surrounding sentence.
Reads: -10 A
